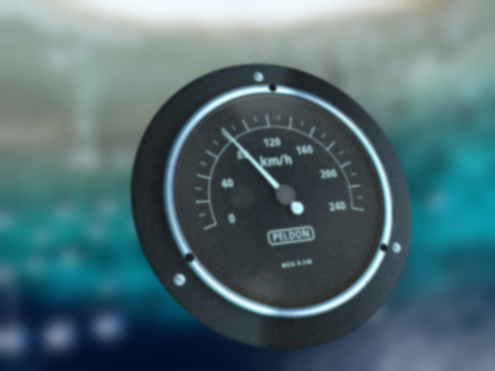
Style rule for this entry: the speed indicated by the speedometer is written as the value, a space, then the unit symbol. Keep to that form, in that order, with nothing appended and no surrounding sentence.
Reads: 80 km/h
